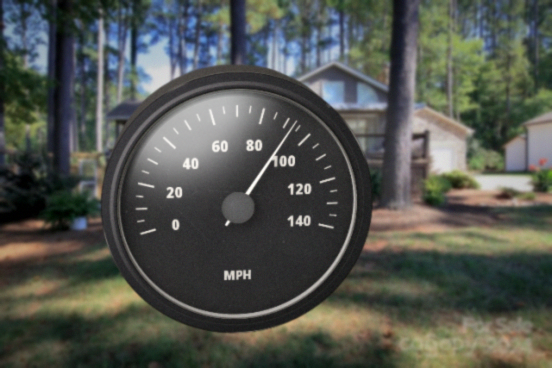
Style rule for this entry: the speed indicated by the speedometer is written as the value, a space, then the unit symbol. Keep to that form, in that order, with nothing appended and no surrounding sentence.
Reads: 92.5 mph
